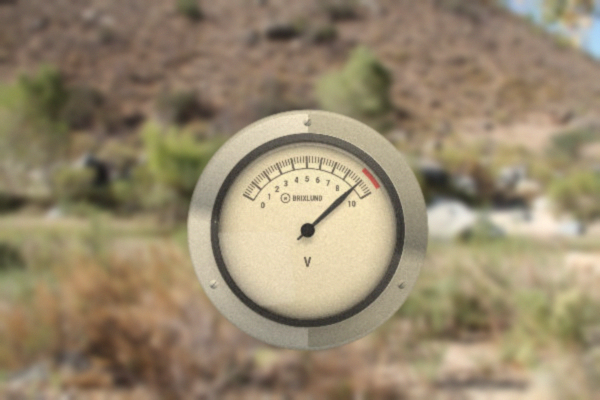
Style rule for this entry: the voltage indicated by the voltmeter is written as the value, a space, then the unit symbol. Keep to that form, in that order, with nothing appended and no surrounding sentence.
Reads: 9 V
